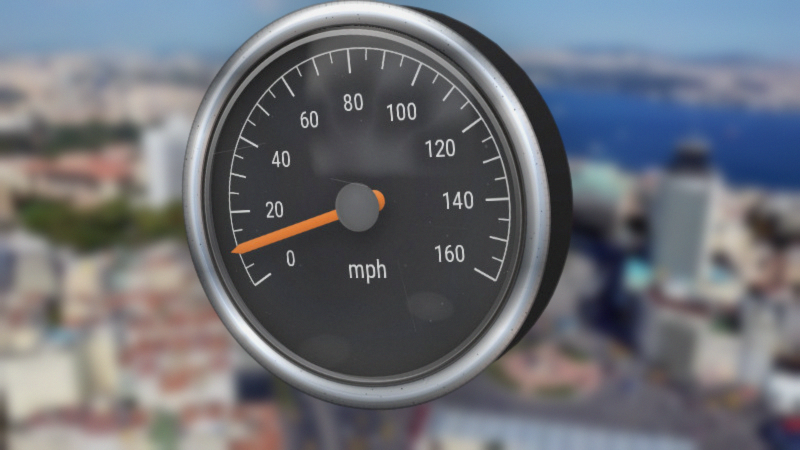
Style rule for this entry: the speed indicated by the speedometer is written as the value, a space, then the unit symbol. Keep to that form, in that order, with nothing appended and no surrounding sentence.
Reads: 10 mph
